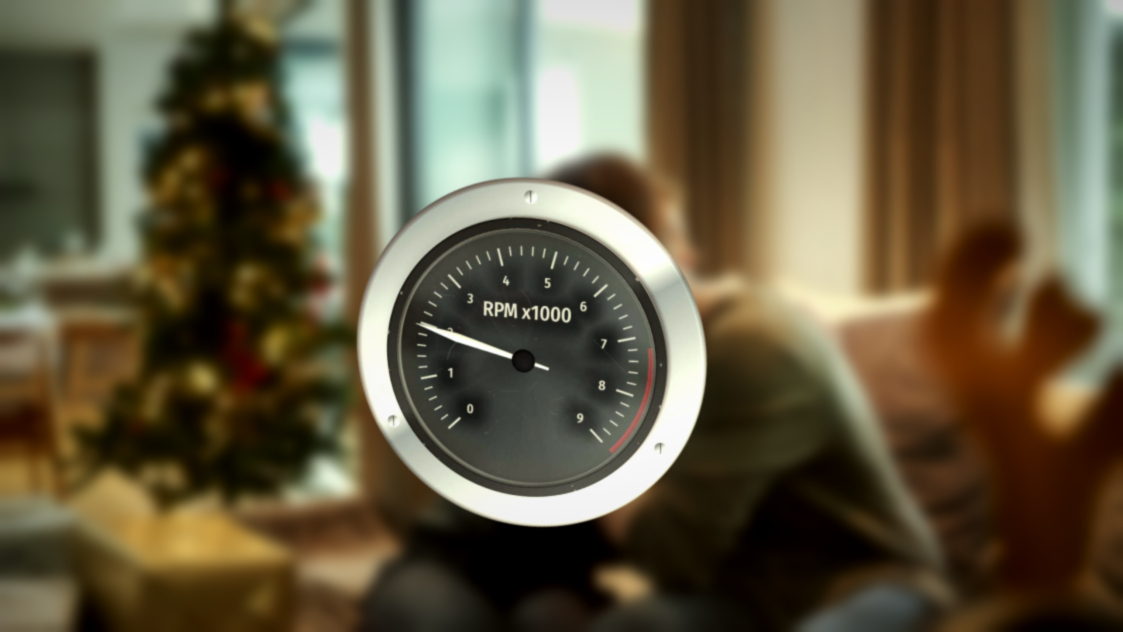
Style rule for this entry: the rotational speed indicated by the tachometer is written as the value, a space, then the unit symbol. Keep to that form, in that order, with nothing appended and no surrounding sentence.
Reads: 2000 rpm
